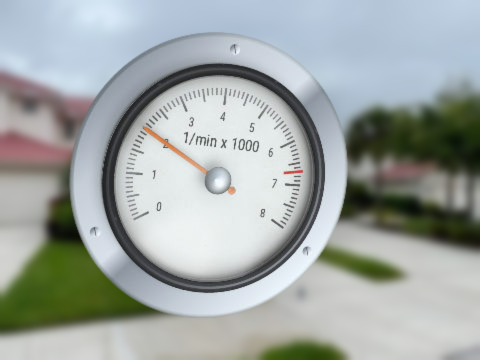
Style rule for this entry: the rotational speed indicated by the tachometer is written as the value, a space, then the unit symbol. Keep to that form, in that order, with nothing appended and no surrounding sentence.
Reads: 2000 rpm
